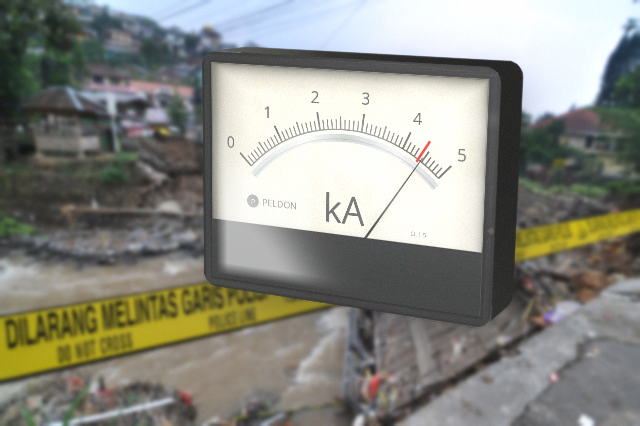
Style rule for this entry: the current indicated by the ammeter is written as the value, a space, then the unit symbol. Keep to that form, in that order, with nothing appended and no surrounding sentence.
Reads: 4.5 kA
